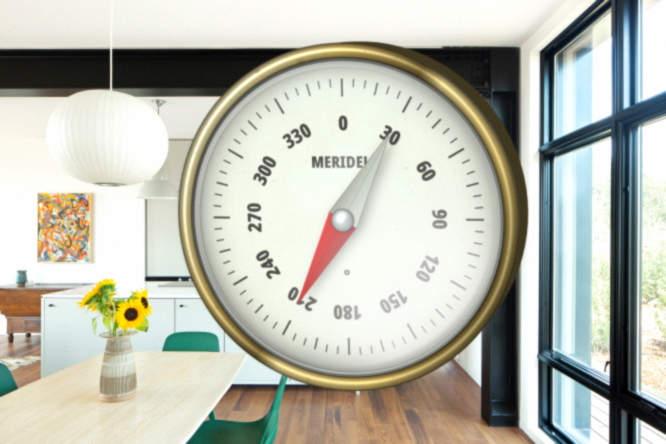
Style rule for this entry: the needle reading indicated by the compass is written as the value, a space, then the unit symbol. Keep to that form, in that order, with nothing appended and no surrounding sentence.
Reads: 210 °
